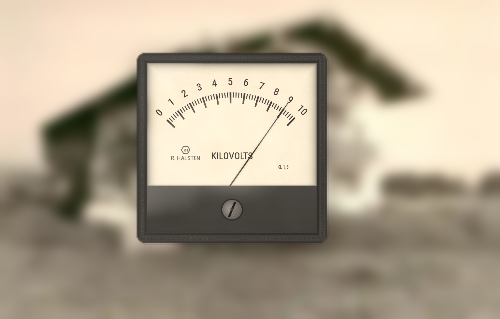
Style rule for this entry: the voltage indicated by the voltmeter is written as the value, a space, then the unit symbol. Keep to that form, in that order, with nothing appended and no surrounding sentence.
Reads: 9 kV
